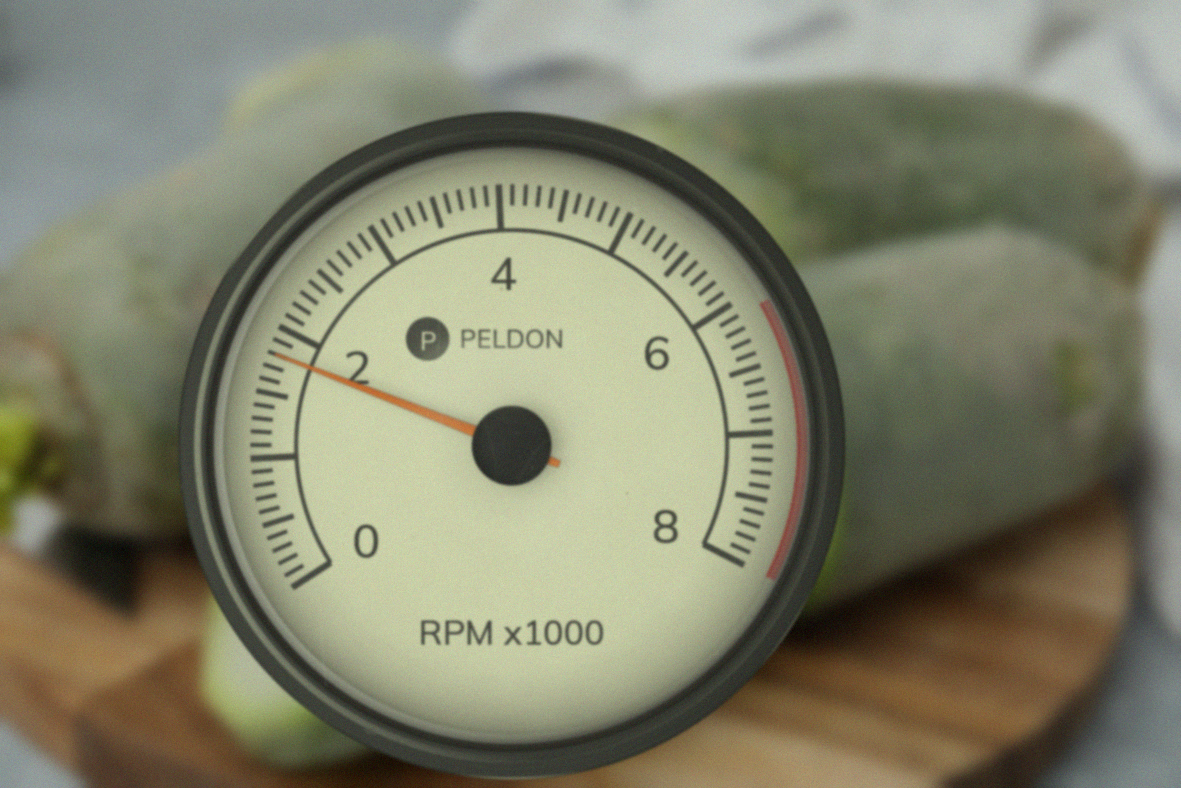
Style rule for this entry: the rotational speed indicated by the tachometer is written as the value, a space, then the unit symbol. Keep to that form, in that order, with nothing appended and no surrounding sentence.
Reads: 1800 rpm
